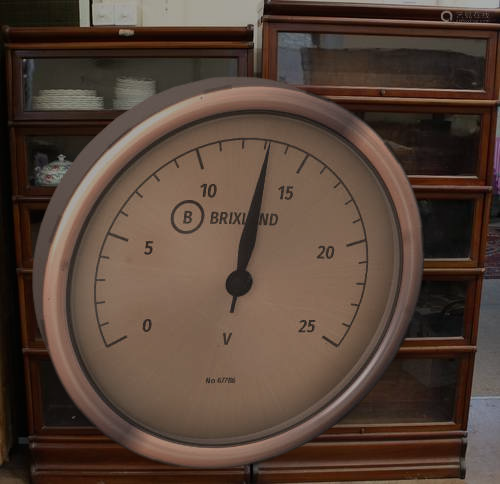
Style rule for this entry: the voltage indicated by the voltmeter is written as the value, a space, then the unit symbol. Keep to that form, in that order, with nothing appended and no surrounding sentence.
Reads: 13 V
